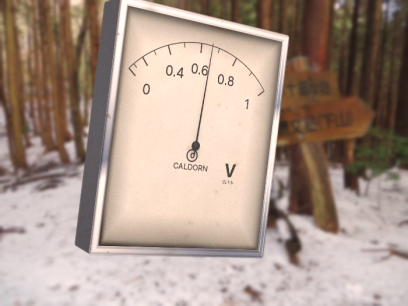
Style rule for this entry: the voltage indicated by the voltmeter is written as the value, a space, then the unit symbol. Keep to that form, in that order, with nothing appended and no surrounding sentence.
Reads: 0.65 V
